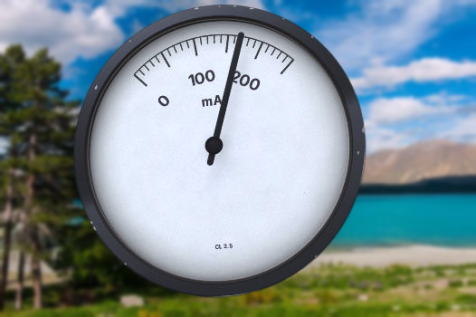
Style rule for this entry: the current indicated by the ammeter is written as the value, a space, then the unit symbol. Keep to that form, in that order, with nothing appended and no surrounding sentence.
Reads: 170 mA
